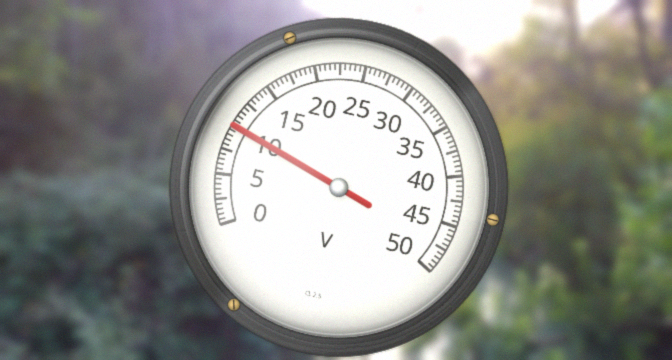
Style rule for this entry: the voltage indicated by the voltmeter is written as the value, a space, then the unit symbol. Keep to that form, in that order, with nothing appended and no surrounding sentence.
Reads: 10 V
